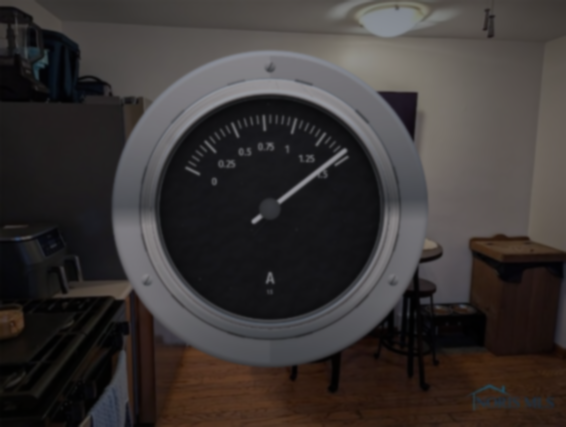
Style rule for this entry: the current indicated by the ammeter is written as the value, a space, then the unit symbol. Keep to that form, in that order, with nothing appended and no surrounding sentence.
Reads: 1.45 A
